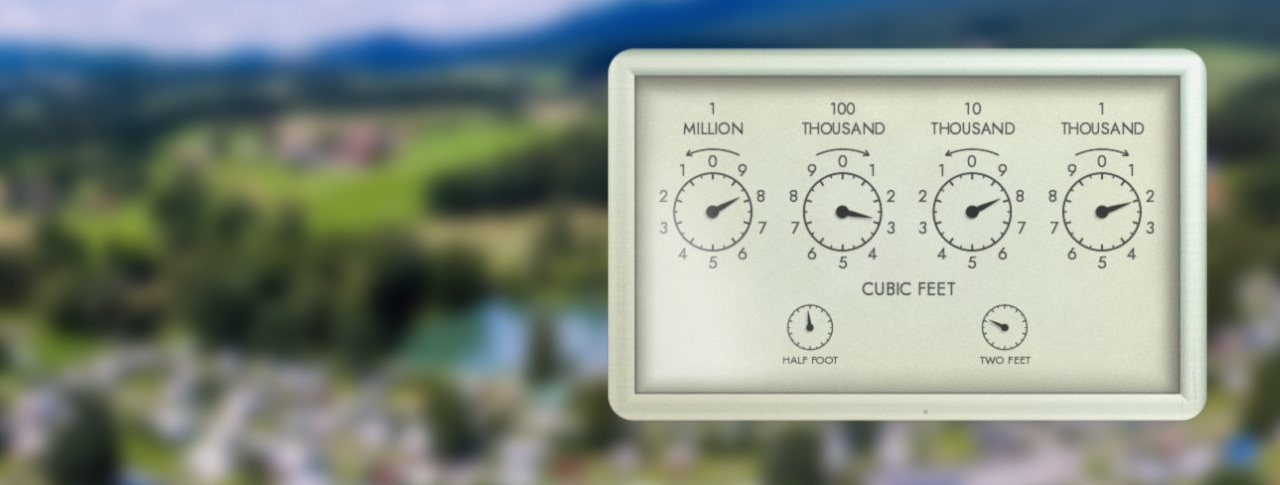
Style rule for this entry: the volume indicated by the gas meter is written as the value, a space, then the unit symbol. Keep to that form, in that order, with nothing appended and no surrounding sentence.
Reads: 828200 ft³
